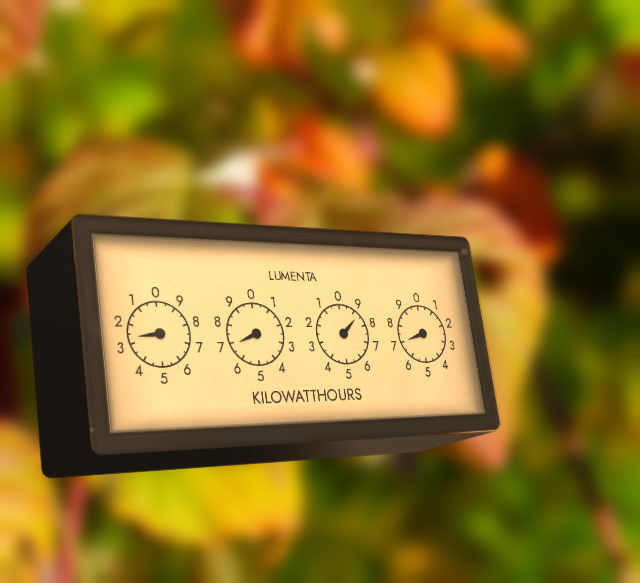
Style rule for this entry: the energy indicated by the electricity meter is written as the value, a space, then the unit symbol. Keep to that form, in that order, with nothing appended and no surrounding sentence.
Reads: 2687 kWh
